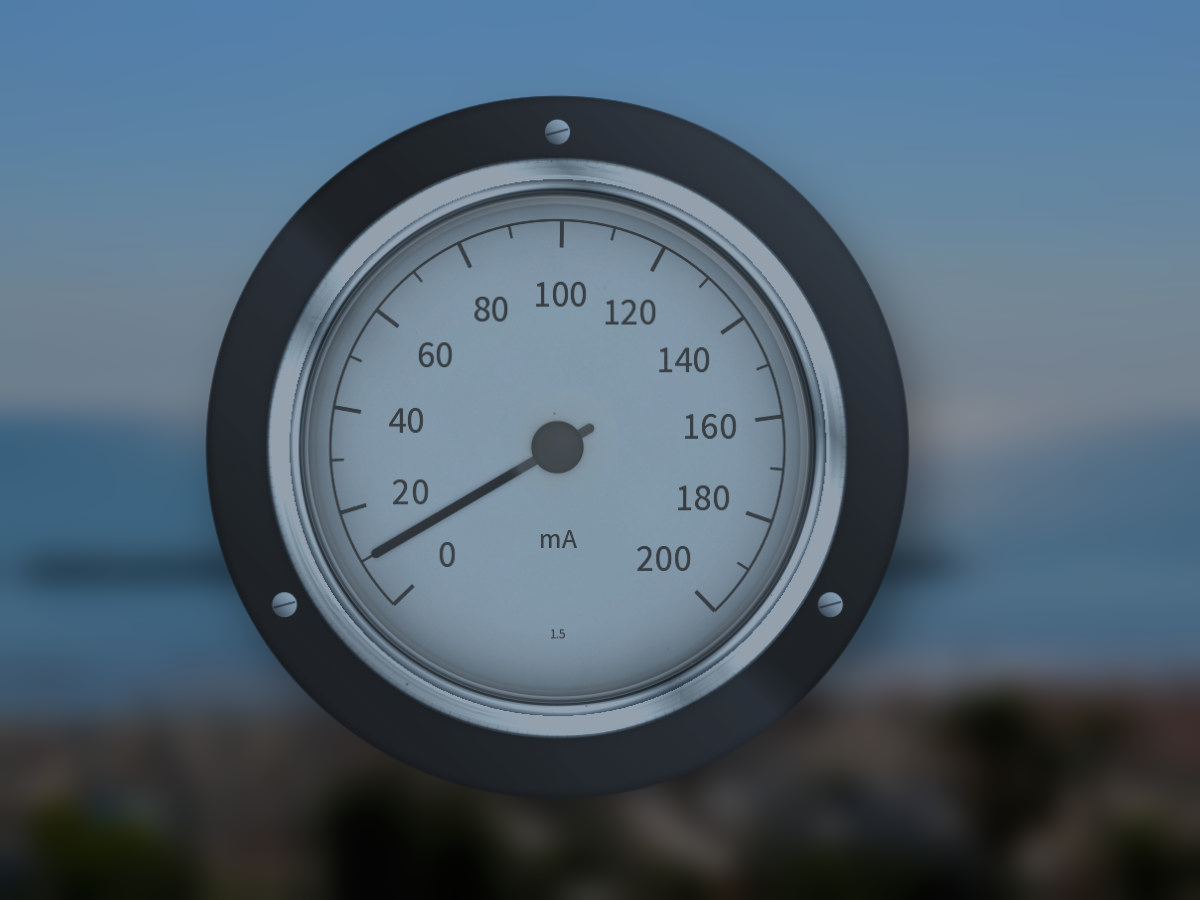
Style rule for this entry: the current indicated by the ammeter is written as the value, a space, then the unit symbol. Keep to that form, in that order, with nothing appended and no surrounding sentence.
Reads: 10 mA
